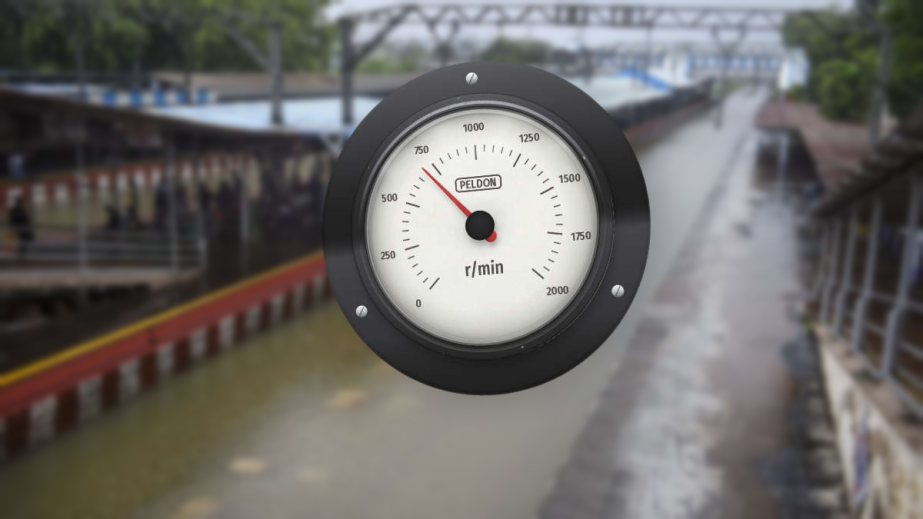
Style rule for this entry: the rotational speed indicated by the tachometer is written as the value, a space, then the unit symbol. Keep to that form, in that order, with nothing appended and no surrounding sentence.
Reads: 700 rpm
